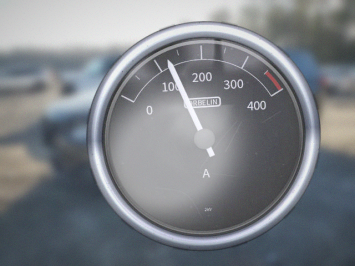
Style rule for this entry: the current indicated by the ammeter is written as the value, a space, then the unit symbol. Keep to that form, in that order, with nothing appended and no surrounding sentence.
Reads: 125 A
